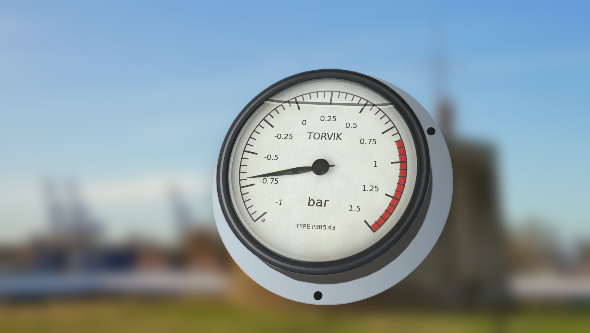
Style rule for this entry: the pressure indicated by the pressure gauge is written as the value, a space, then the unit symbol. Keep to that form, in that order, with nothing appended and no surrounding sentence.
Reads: -0.7 bar
